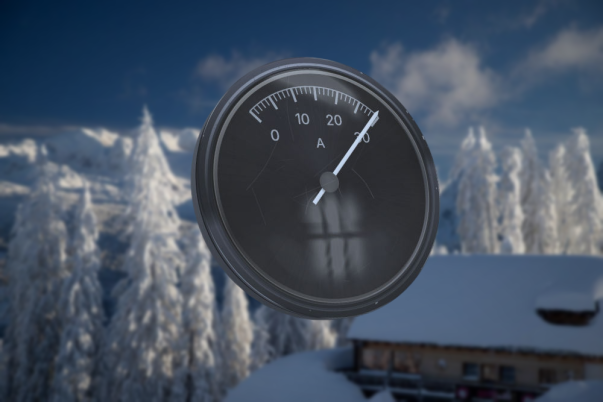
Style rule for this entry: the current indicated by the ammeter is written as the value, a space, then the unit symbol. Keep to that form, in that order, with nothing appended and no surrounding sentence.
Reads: 29 A
